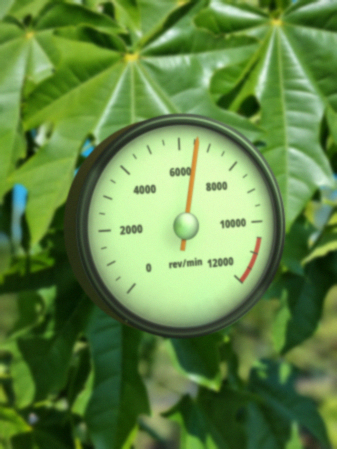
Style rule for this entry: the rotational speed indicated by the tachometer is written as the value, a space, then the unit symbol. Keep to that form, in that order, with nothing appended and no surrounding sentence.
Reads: 6500 rpm
